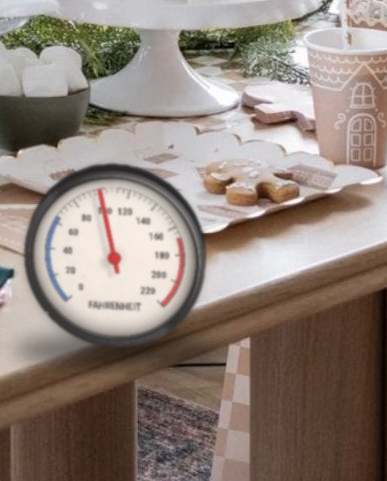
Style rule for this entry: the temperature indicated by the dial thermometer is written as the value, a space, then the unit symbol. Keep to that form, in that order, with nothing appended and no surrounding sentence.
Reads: 100 °F
